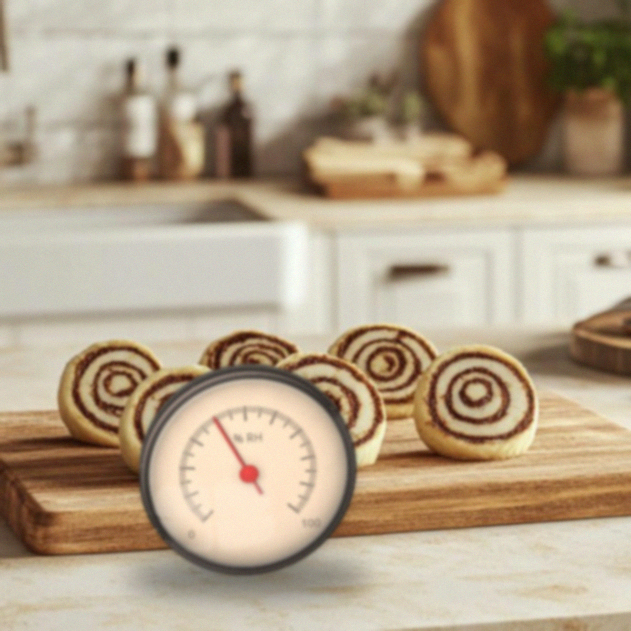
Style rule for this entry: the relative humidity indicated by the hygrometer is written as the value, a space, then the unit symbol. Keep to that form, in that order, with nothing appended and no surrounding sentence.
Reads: 40 %
